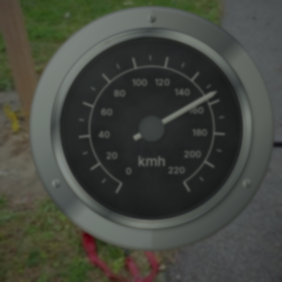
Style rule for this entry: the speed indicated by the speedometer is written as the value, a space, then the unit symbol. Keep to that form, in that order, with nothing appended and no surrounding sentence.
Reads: 155 km/h
